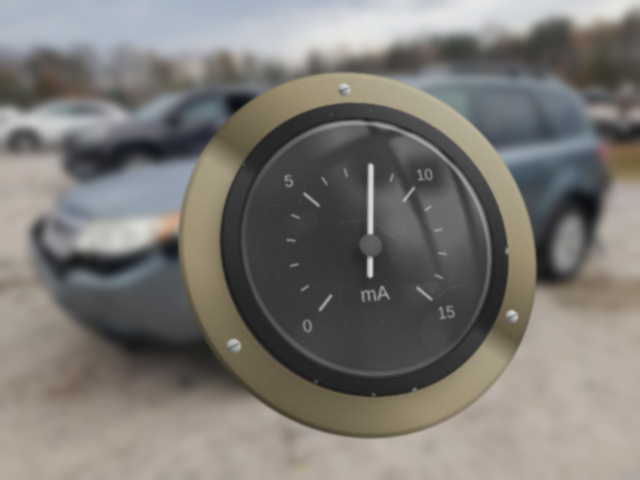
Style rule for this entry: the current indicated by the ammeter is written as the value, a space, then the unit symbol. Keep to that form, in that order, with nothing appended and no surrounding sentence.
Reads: 8 mA
